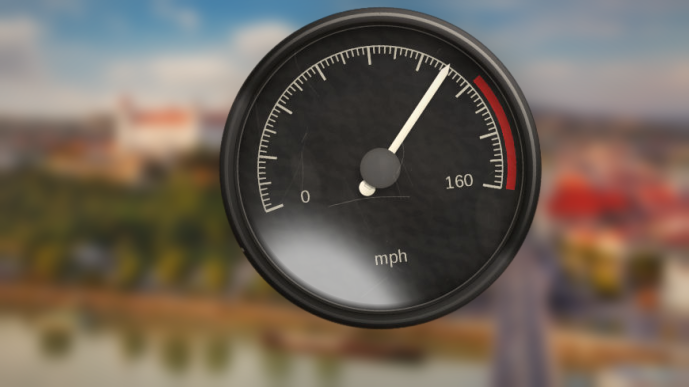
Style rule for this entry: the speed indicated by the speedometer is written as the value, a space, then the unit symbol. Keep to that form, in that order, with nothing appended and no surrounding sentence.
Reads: 110 mph
